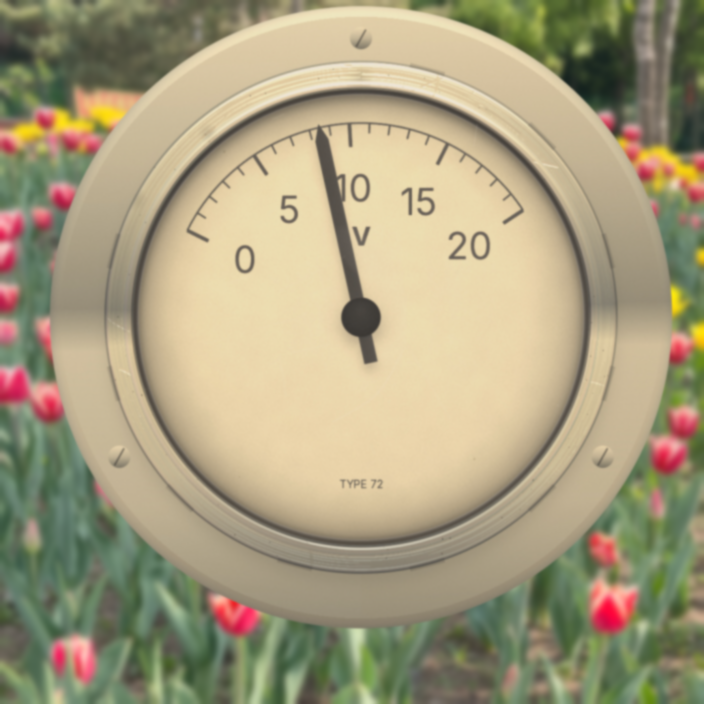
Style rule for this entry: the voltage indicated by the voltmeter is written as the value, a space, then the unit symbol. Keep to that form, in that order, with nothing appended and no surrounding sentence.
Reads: 8.5 V
